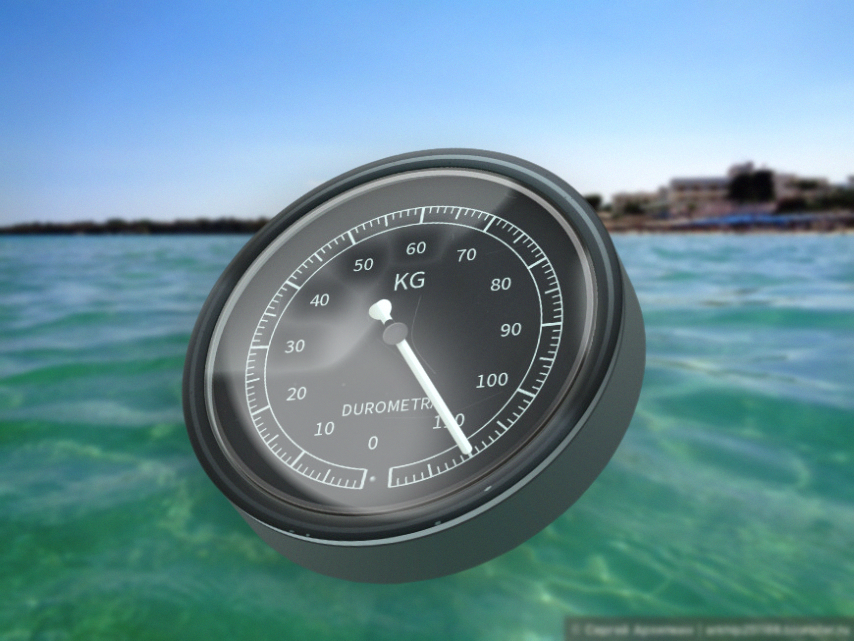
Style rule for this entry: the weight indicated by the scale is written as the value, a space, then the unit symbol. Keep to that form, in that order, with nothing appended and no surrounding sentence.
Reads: 110 kg
